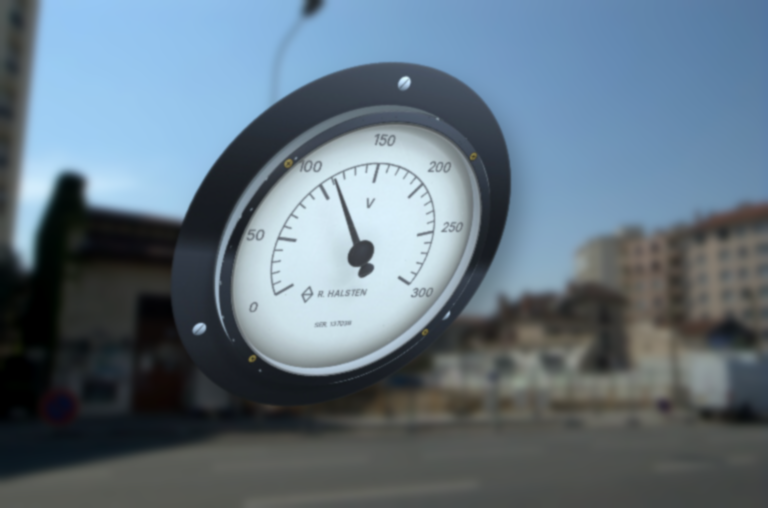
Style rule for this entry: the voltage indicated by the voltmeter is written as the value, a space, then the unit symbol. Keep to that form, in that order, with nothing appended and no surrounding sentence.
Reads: 110 V
